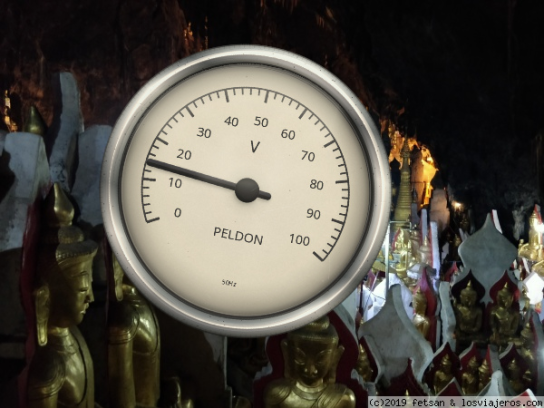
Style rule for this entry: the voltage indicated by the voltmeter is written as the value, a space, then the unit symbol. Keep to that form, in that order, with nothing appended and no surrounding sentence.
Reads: 14 V
